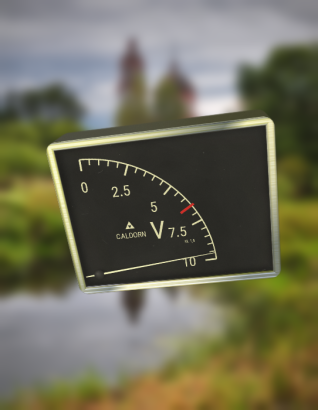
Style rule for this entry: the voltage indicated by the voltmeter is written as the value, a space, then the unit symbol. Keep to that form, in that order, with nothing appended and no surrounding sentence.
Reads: 9.5 V
